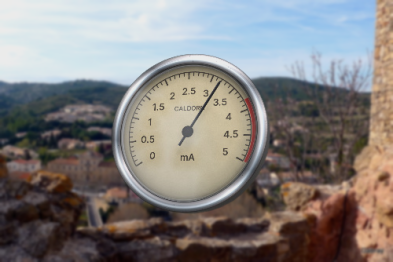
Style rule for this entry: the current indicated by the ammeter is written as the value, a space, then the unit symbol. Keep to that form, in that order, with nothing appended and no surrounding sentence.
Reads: 3.2 mA
